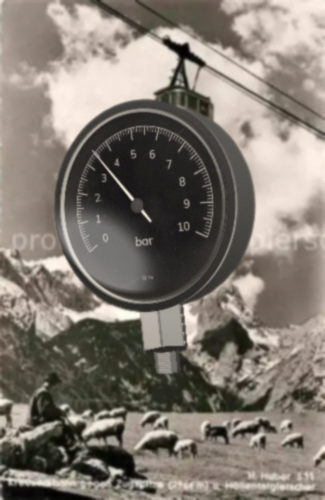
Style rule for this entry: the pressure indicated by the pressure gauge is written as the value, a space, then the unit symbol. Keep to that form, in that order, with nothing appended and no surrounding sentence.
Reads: 3.5 bar
